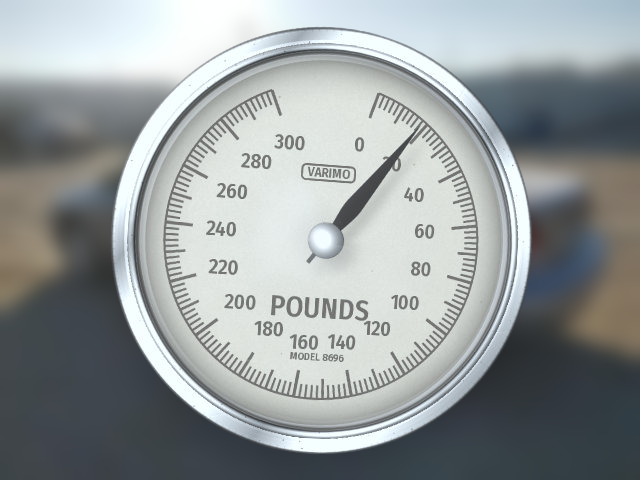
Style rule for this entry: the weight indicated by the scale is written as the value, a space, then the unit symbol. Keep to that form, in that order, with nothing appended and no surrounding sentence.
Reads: 18 lb
